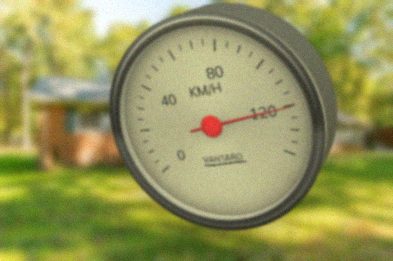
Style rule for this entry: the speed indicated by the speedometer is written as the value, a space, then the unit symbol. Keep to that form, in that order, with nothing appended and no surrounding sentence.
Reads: 120 km/h
